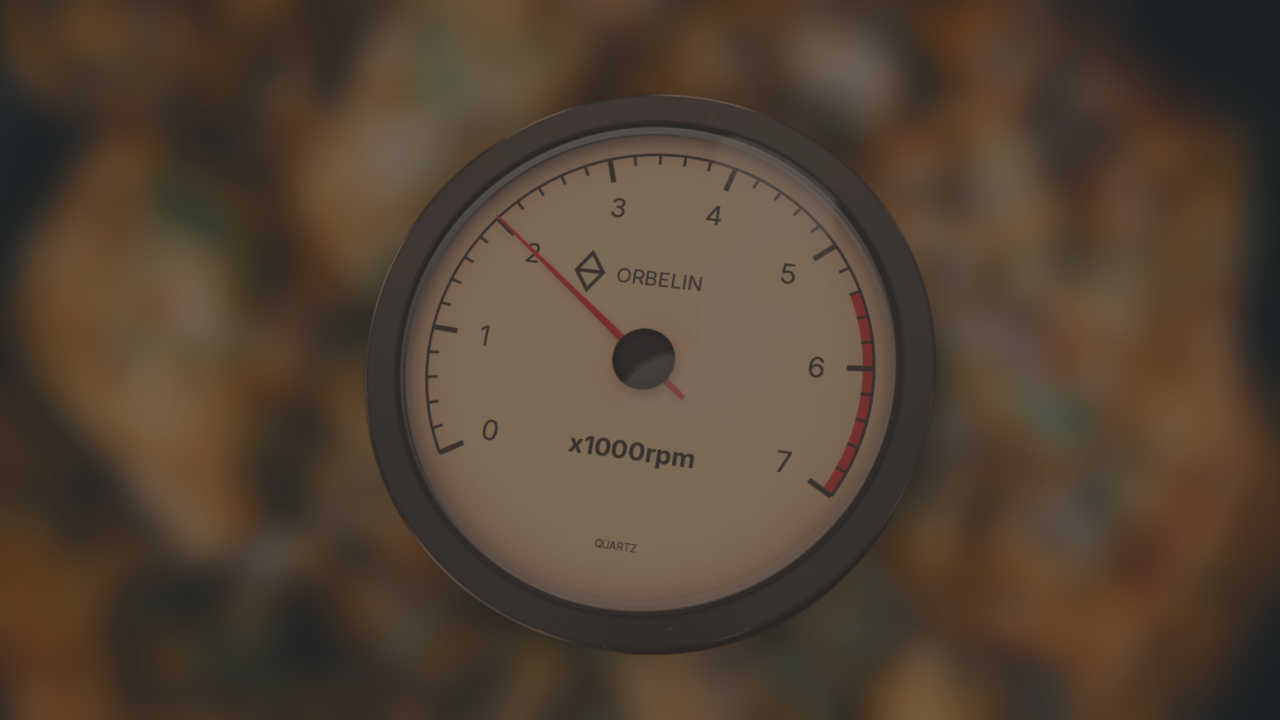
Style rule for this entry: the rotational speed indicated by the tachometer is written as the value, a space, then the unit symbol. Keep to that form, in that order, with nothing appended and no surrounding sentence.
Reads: 2000 rpm
